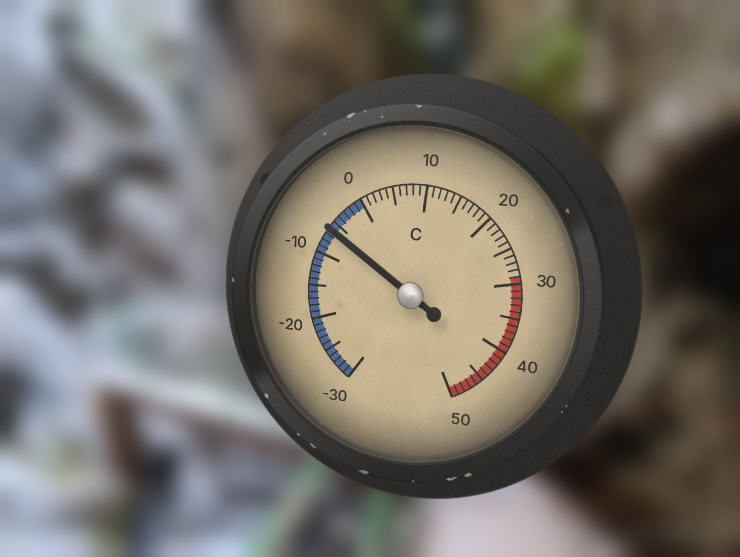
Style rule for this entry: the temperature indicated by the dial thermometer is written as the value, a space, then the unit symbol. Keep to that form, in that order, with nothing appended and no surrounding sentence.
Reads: -6 °C
